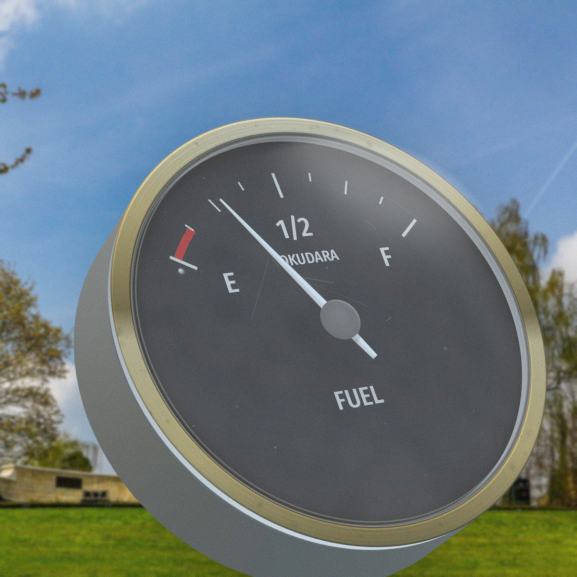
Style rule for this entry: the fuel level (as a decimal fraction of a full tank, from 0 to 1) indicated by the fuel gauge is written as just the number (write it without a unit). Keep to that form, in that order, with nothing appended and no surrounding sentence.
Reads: 0.25
